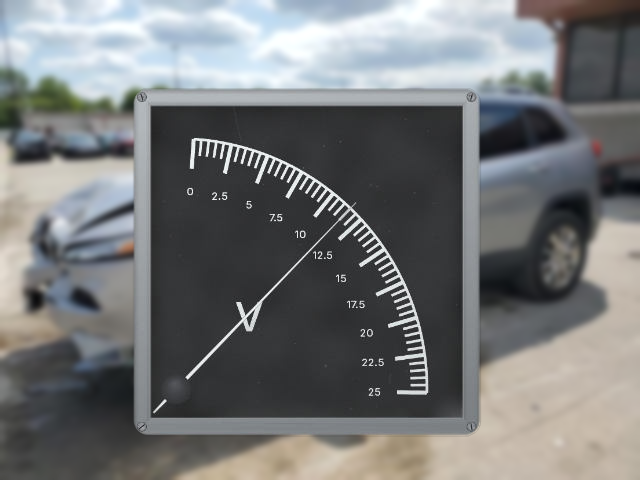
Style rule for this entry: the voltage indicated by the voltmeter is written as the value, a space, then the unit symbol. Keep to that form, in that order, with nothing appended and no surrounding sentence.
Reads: 11.5 V
